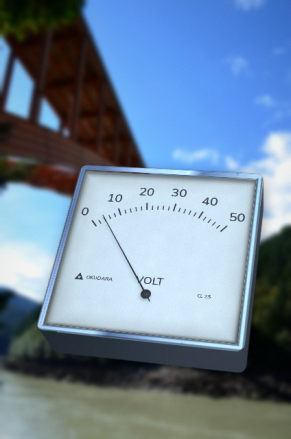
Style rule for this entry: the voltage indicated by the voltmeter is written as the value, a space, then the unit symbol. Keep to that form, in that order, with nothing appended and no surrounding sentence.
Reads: 4 V
